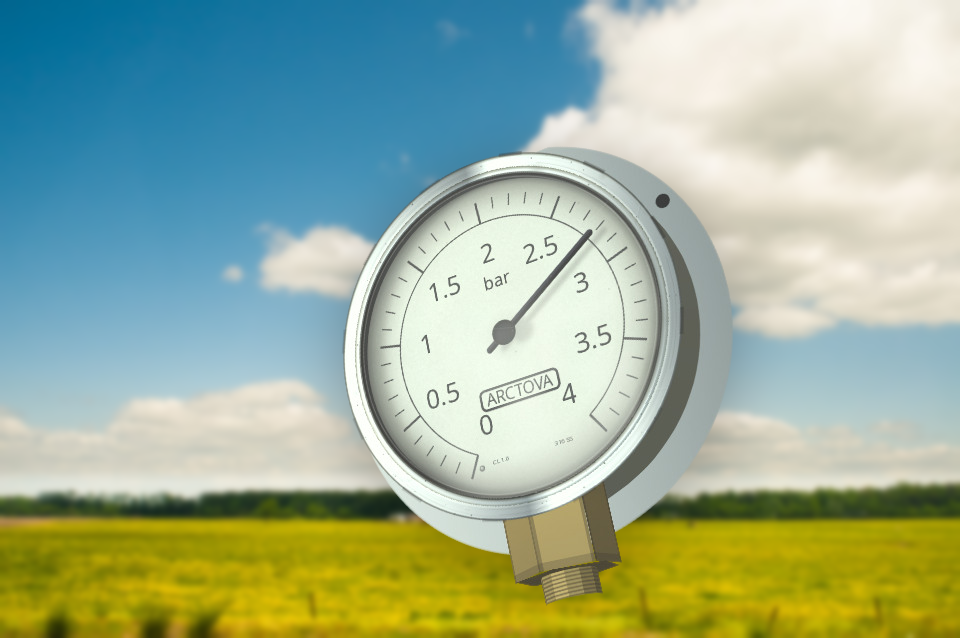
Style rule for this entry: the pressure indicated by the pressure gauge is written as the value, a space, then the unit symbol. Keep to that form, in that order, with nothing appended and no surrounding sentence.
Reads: 2.8 bar
